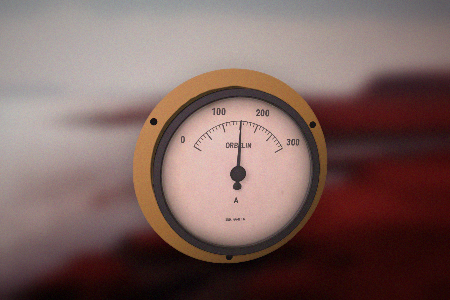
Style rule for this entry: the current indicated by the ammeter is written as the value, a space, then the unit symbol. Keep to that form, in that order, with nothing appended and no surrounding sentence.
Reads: 150 A
